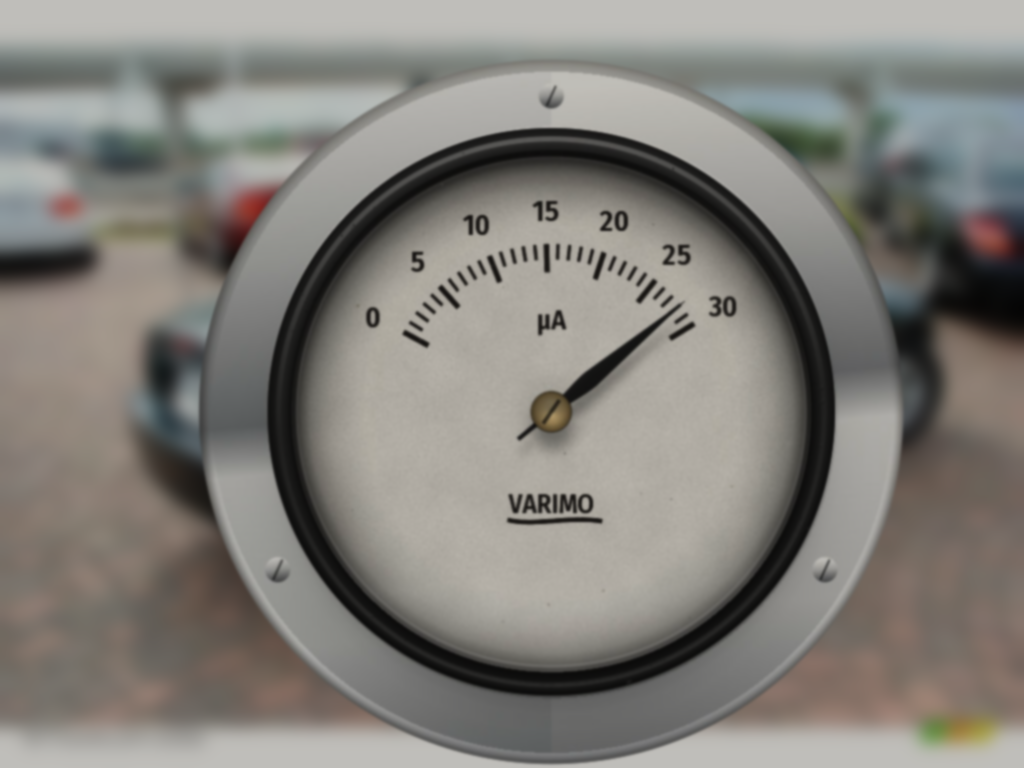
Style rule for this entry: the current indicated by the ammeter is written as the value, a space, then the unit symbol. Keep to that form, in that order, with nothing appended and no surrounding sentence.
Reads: 28 µA
